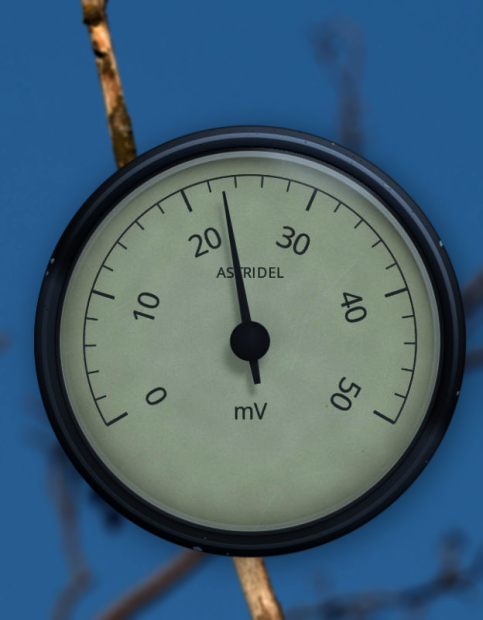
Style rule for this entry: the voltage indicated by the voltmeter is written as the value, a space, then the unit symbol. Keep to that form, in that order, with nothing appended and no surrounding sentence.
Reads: 23 mV
